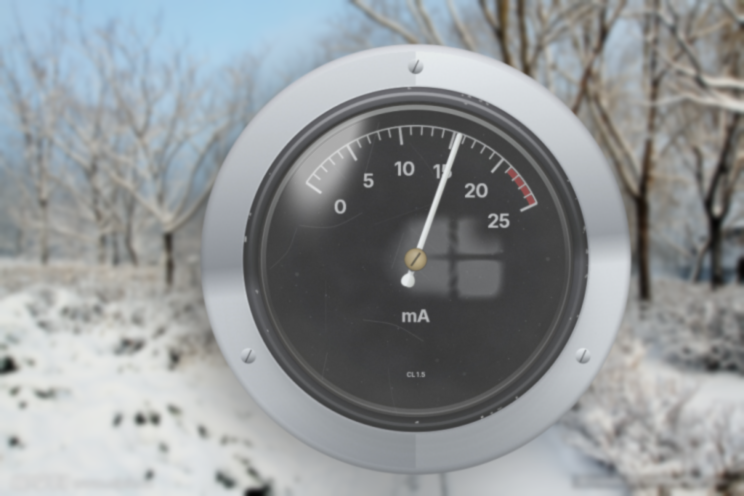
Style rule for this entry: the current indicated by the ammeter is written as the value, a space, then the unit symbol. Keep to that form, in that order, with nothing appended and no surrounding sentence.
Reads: 15.5 mA
